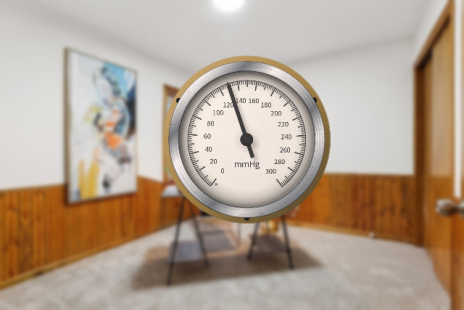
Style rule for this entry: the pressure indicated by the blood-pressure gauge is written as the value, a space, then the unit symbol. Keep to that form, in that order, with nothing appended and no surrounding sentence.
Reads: 130 mmHg
